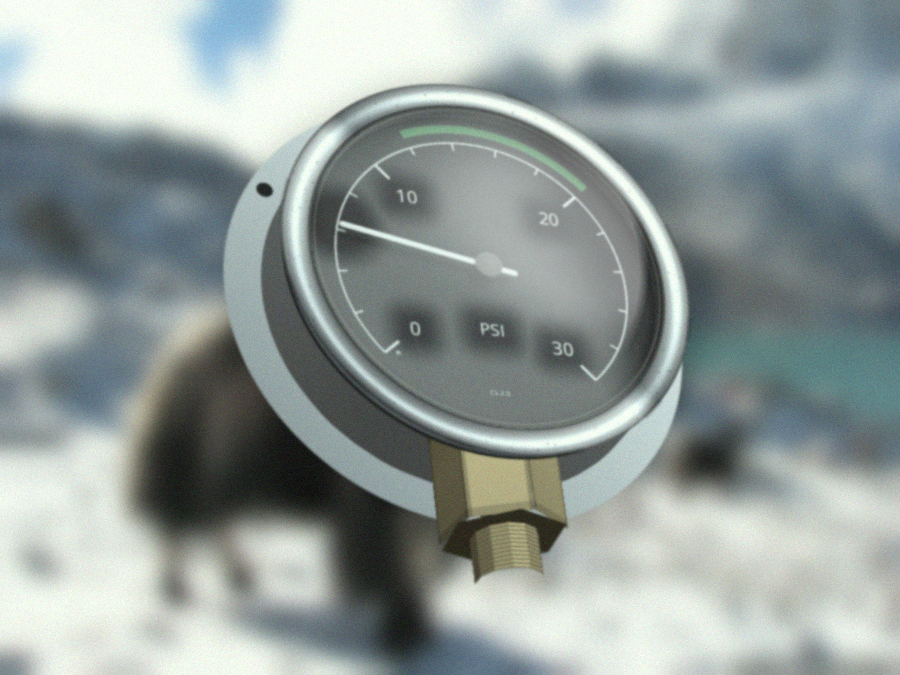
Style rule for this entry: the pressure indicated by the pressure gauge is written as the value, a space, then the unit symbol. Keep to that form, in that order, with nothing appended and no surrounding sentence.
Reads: 6 psi
